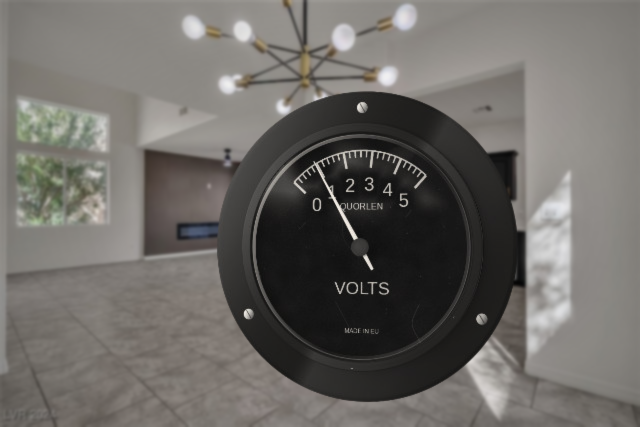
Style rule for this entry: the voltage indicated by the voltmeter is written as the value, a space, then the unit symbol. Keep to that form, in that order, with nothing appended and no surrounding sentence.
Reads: 1 V
